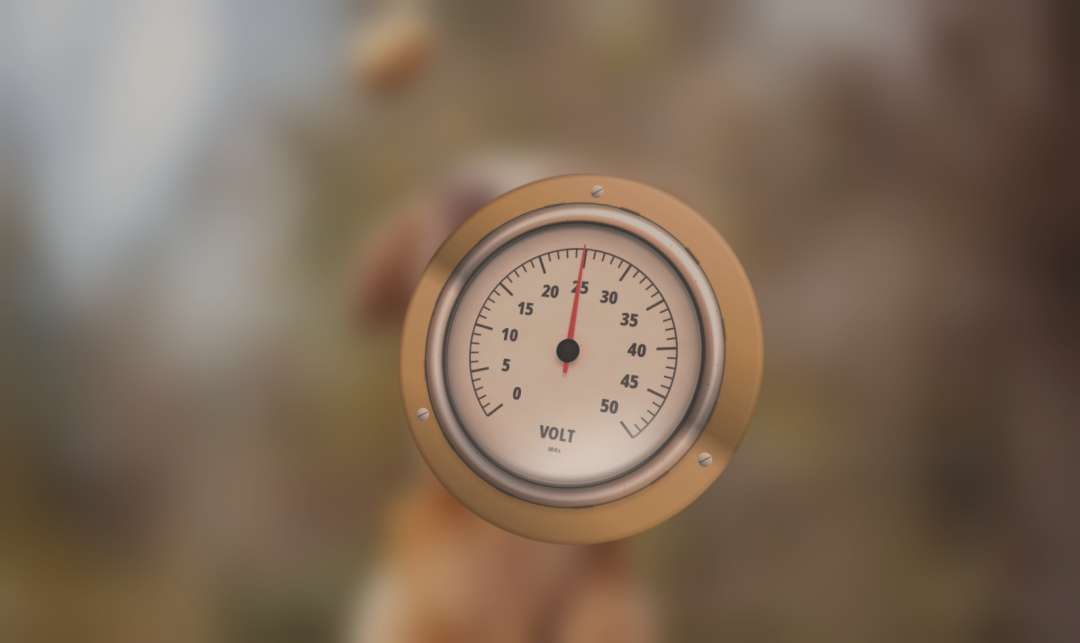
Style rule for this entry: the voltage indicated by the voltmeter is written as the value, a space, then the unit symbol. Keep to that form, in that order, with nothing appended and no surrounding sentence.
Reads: 25 V
